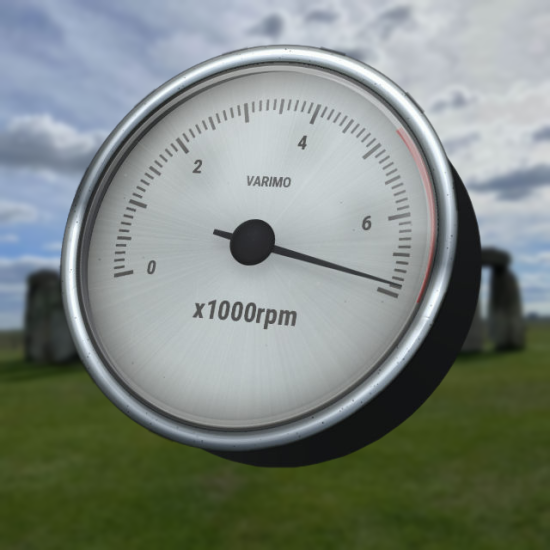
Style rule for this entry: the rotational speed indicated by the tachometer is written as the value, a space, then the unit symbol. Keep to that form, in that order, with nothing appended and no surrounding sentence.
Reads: 6900 rpm
